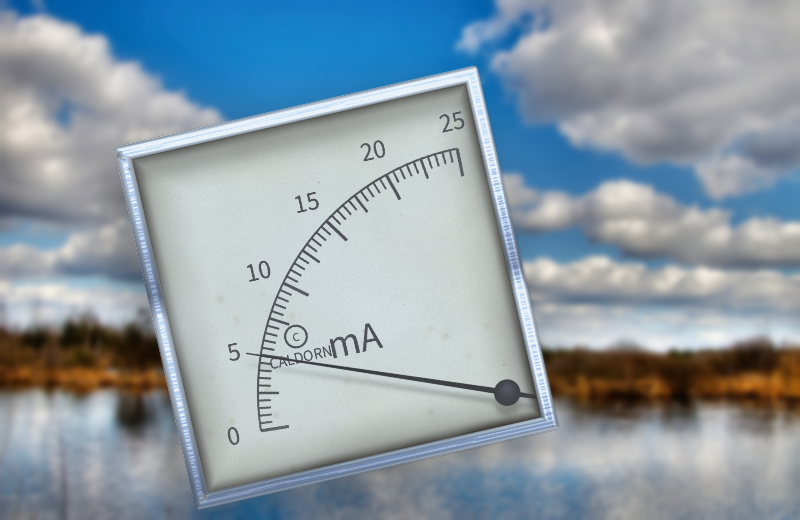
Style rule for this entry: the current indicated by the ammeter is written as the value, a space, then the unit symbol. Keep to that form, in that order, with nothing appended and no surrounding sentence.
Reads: 5 mA
